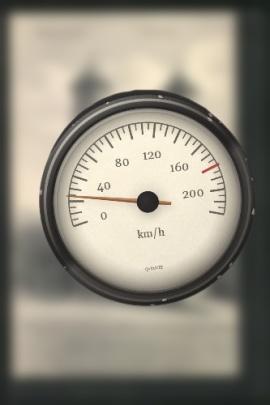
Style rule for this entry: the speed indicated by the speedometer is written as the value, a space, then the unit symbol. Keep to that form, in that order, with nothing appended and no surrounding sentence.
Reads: 25 km/h
